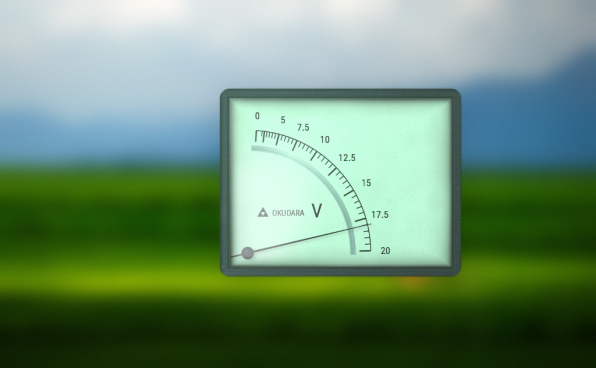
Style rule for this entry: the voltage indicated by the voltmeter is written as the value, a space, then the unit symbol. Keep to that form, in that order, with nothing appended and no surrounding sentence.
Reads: 18 V
